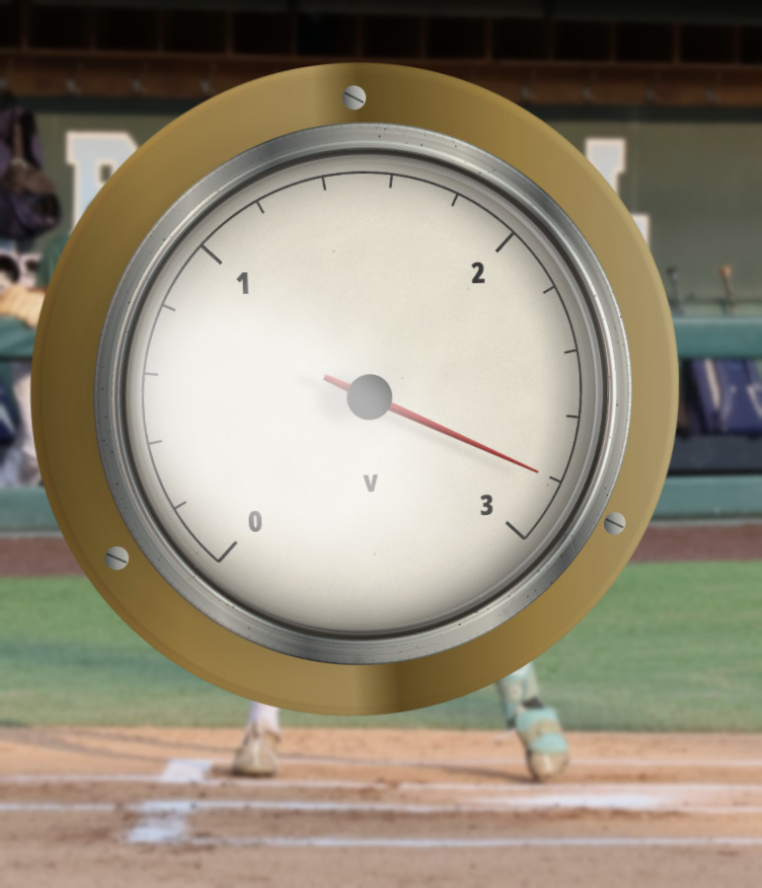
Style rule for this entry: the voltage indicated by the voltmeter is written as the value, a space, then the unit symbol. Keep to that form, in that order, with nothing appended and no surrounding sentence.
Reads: 2.8 V
